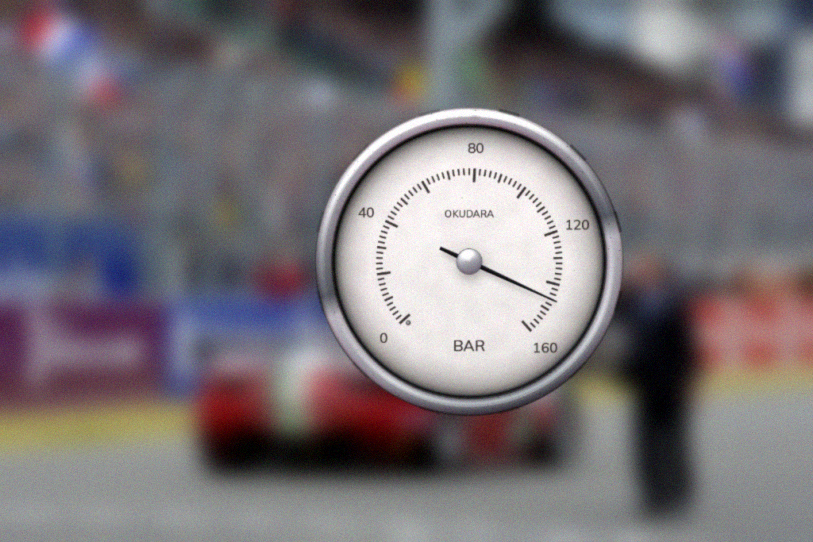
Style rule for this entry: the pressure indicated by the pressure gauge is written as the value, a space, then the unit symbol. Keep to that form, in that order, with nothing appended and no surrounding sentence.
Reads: 146 bar
